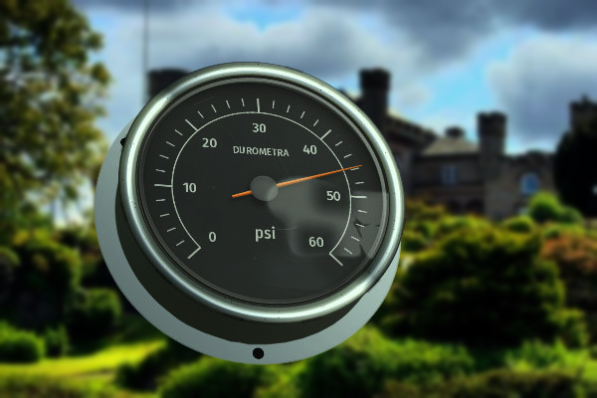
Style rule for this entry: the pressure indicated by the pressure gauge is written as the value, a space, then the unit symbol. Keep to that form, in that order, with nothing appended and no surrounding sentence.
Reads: 46 psi
